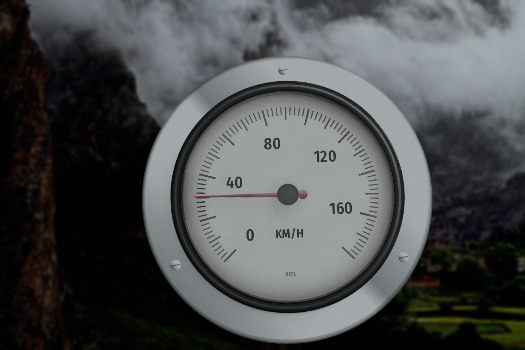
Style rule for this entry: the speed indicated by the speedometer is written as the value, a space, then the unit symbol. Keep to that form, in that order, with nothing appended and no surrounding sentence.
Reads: 30 km/h
